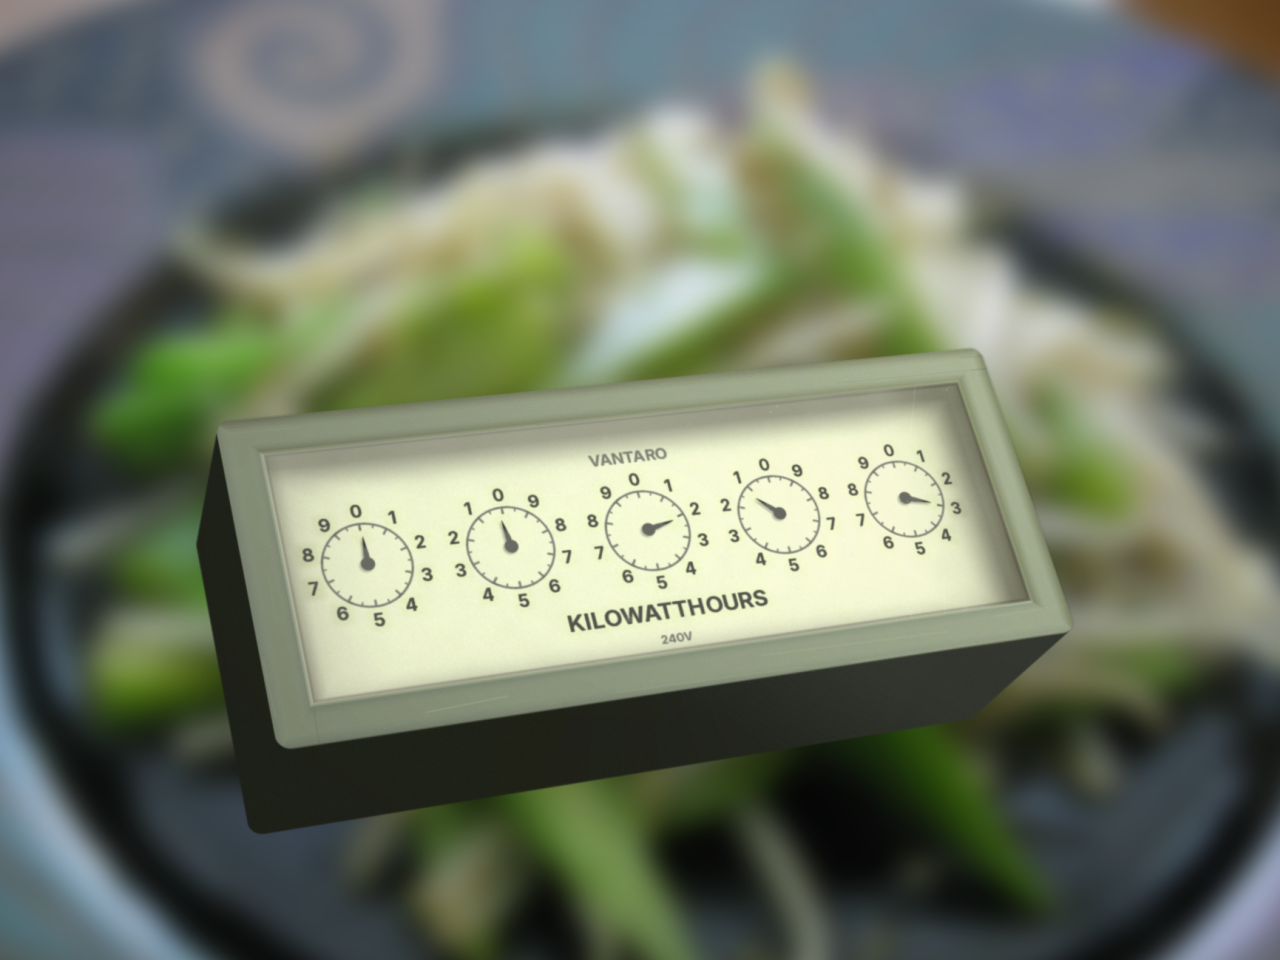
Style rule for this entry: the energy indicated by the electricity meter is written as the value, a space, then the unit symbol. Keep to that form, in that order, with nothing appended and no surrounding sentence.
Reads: 213 kWh
